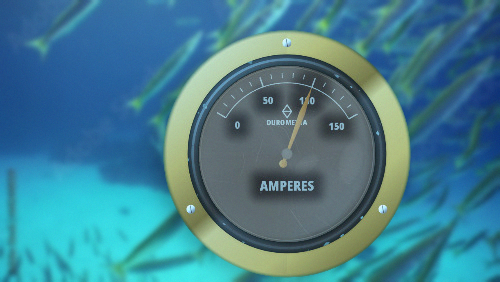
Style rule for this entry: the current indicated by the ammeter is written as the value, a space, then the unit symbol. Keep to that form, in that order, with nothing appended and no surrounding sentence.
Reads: 100 A
